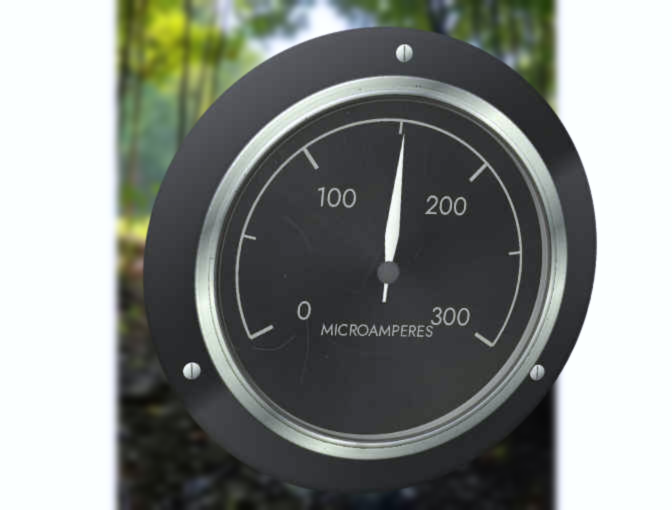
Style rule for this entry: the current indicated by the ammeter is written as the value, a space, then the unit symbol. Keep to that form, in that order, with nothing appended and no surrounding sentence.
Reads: 150 µA
